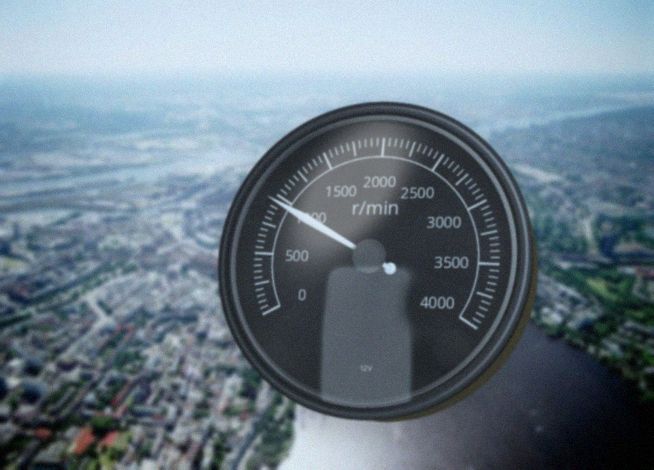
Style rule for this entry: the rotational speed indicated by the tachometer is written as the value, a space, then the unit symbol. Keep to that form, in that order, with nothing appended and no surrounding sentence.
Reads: 950 rpm
